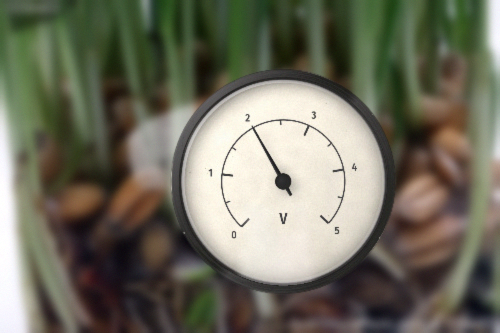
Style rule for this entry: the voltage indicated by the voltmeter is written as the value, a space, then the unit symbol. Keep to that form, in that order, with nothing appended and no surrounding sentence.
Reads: 2 V
